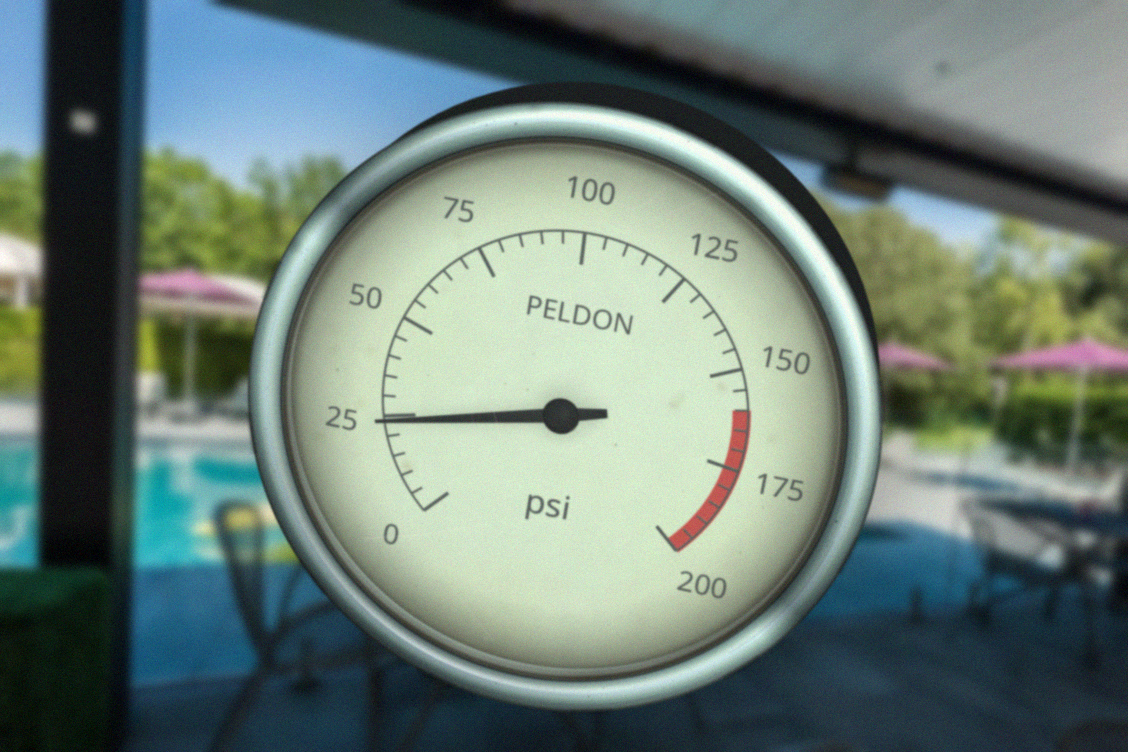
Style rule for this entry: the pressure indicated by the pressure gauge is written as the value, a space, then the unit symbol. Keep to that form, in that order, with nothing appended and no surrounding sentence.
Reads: 25 psi
